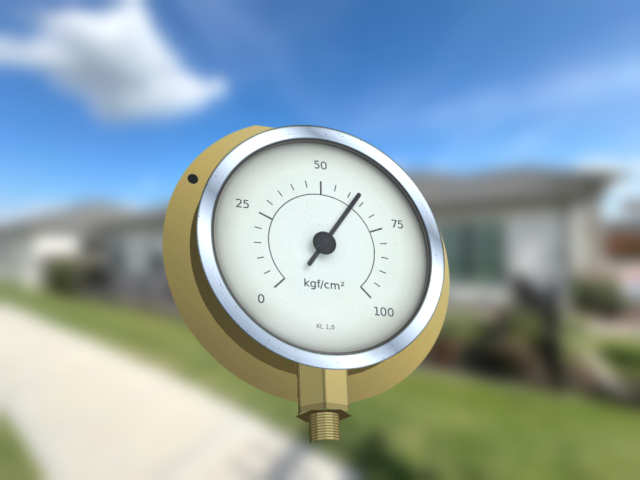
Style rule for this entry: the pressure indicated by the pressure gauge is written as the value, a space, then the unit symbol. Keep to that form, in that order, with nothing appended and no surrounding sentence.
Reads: 62.5 kg/cm²
